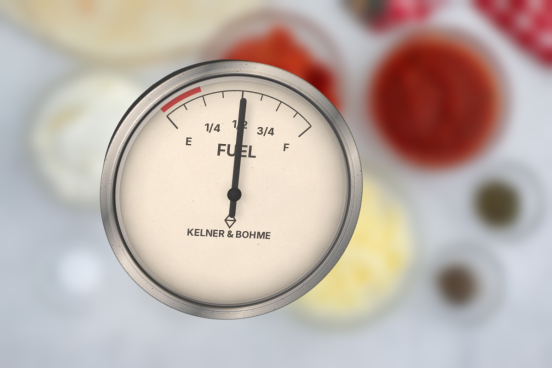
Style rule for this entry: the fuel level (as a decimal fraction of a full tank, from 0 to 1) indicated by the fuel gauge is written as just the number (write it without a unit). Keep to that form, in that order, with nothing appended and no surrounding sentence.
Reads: 0.5
